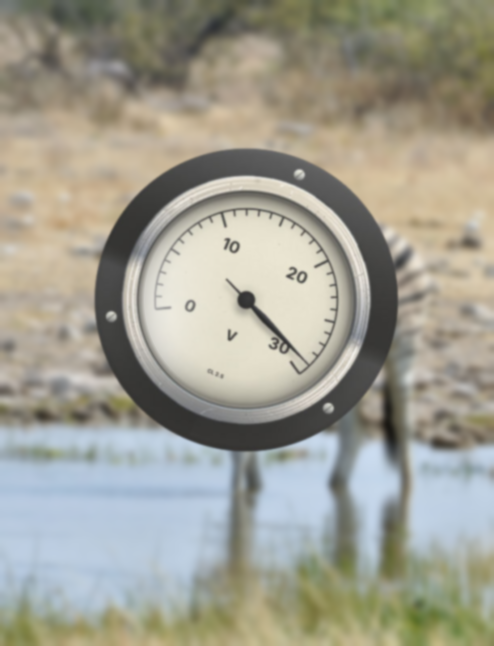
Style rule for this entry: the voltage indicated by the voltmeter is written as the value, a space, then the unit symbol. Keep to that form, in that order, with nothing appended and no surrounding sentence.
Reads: 29 V
